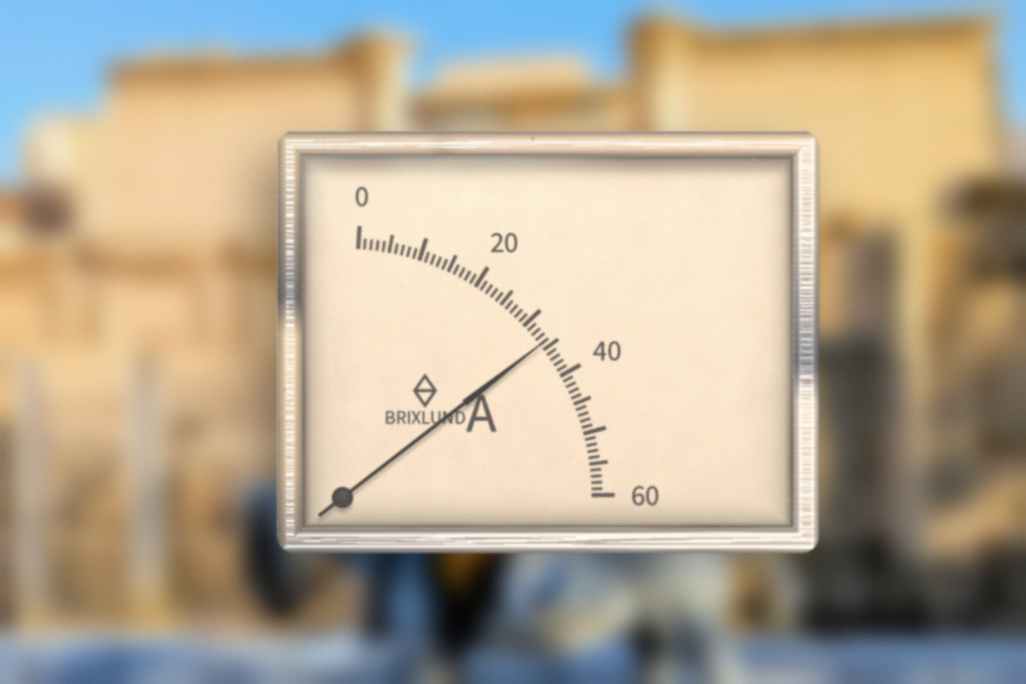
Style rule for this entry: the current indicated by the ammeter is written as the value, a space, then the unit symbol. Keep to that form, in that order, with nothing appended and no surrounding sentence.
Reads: 34 A
